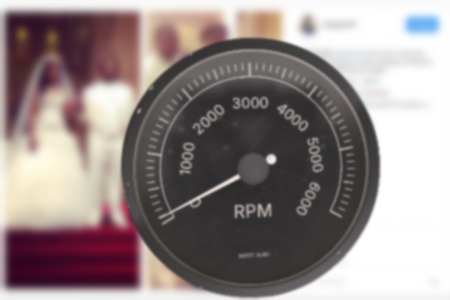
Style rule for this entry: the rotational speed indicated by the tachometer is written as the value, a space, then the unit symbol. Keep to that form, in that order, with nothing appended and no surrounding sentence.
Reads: 100 rpm
